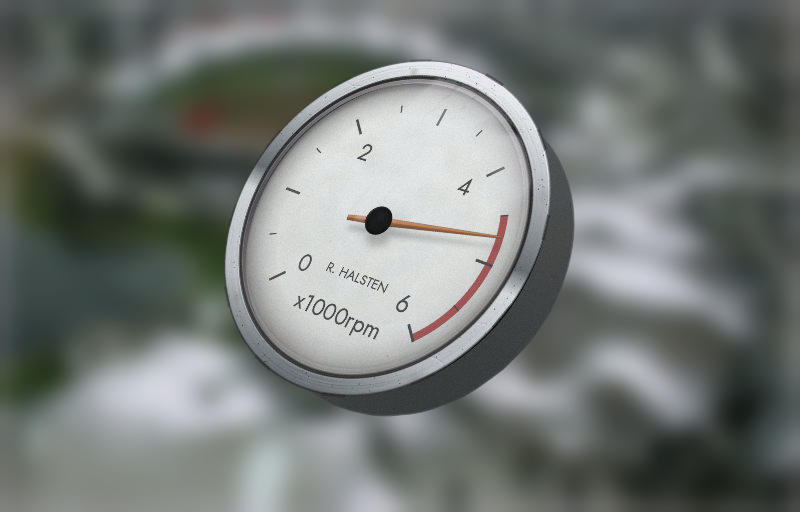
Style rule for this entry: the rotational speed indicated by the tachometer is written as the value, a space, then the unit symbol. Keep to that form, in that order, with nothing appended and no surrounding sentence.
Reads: 4750 rpm
